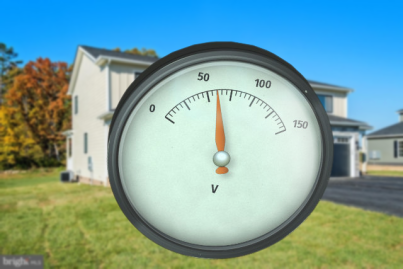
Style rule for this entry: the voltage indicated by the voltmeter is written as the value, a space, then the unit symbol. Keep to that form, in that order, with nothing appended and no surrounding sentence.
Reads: 60 V
